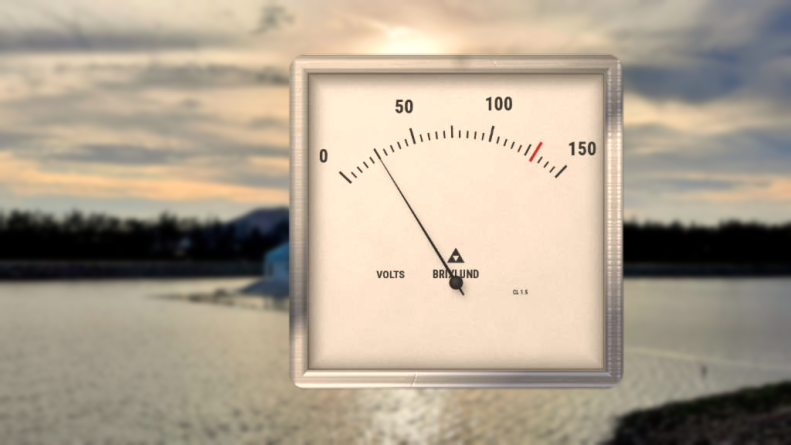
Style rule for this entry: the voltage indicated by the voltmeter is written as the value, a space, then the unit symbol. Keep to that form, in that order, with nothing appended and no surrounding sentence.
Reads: 25 V
